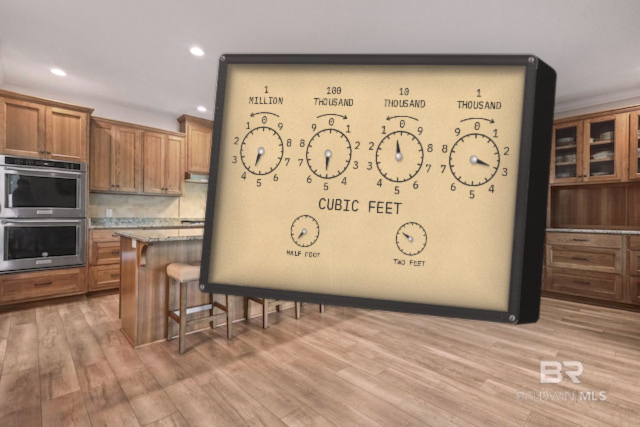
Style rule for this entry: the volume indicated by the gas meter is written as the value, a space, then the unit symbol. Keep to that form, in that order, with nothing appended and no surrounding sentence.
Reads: 450300 ft³
